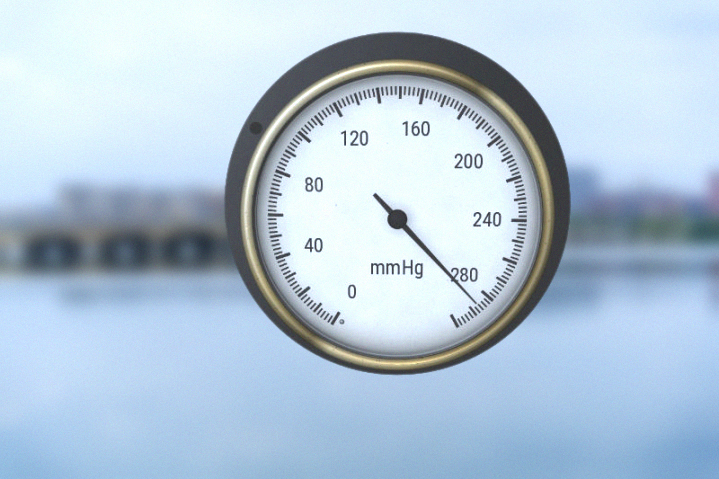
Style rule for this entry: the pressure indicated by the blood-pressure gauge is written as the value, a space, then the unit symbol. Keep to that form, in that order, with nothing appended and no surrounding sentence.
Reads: 286 mmHg
